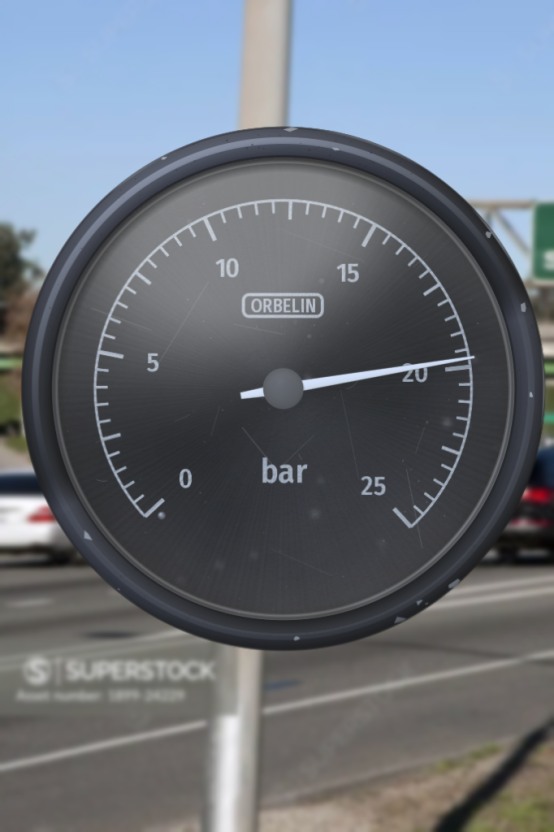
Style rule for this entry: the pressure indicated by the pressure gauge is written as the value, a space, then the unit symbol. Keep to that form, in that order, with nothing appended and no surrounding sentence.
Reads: 19.75 bar
